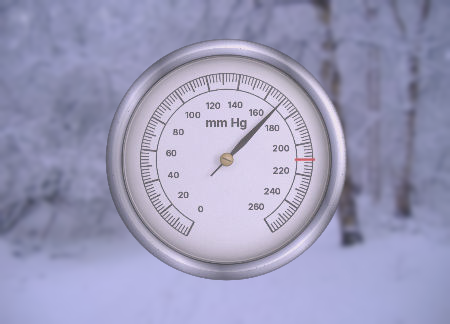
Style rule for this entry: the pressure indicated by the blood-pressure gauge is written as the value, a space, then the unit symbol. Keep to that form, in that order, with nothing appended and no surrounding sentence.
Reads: 170 mmHg
